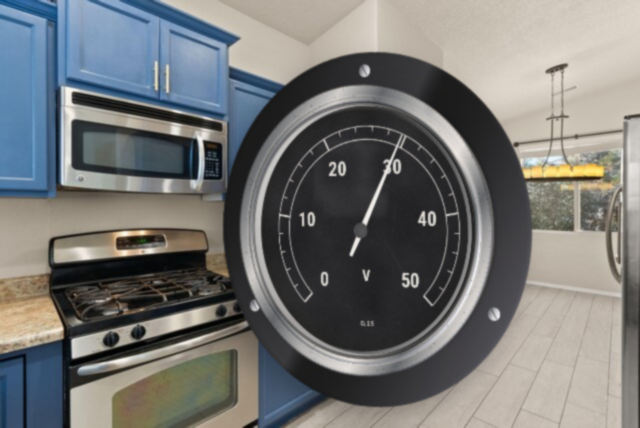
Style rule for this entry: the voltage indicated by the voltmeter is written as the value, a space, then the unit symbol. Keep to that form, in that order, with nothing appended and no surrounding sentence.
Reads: 30 V
